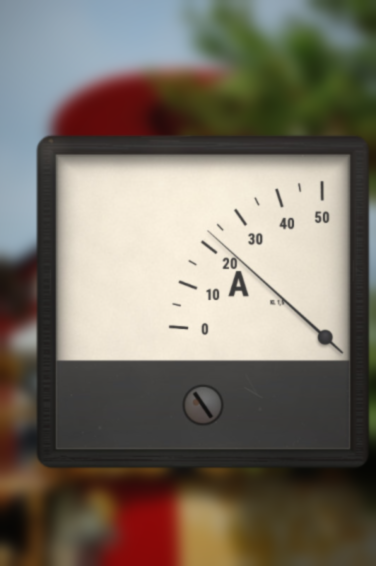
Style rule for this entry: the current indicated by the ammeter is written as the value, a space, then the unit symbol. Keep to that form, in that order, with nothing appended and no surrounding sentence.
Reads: 22.5 A
